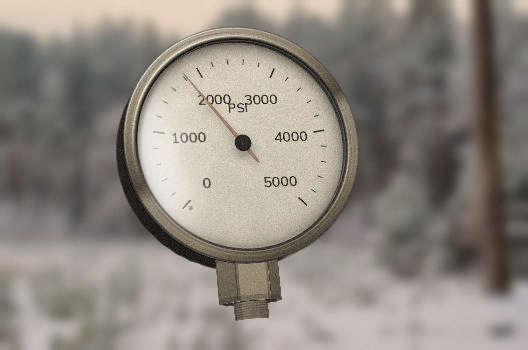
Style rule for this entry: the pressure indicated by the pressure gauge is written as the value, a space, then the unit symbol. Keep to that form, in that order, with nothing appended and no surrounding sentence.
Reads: 1800 psi
